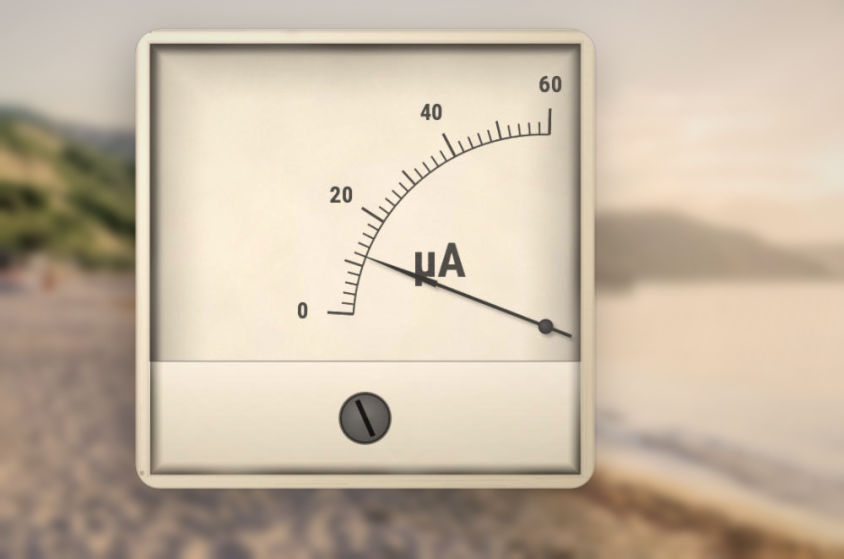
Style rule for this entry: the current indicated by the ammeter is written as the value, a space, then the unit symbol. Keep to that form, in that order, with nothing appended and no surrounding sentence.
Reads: 12 µA
